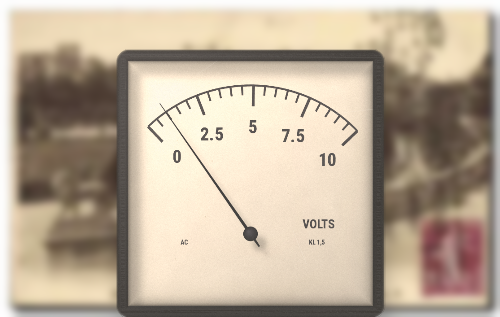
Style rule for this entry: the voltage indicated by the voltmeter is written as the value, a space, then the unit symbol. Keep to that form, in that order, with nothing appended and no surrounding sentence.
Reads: 1 V
